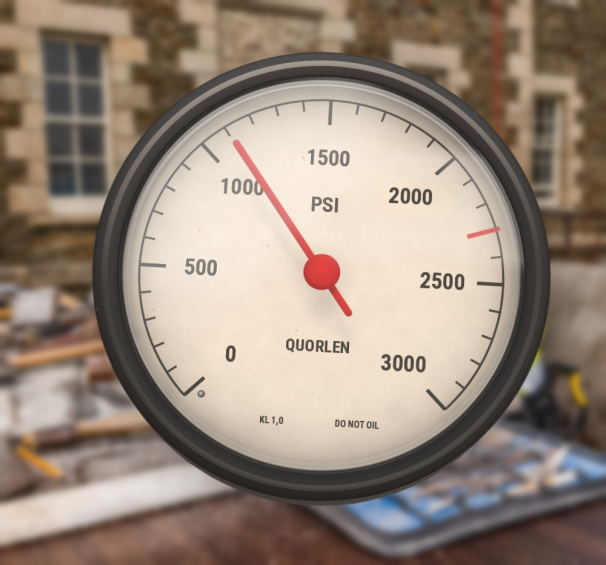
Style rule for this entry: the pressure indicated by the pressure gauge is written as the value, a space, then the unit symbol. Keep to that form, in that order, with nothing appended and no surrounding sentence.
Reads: 1100 psi
